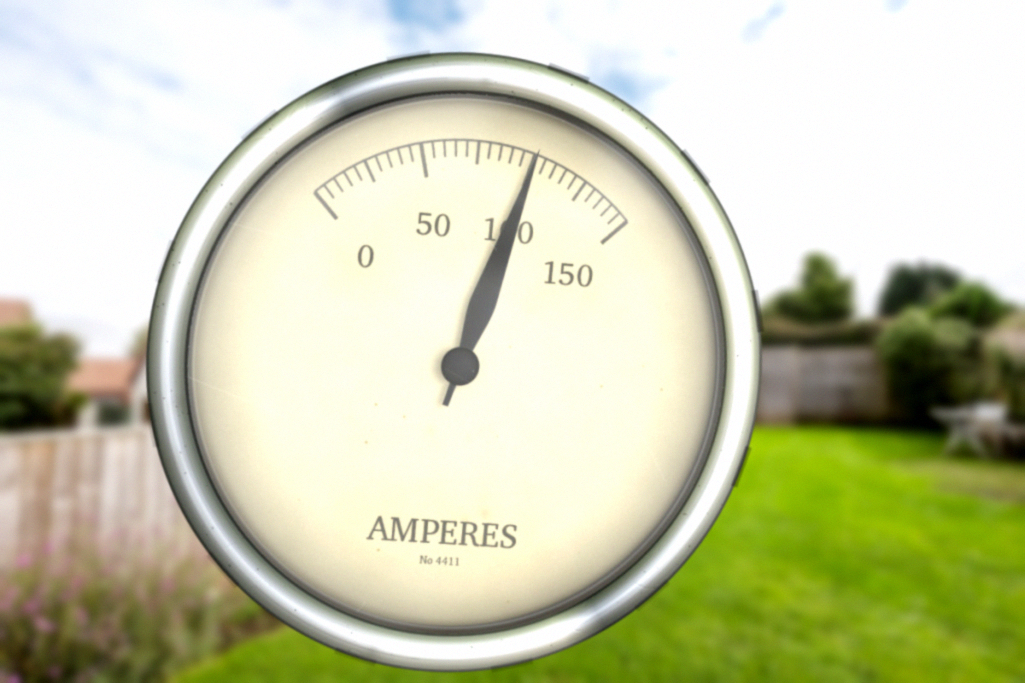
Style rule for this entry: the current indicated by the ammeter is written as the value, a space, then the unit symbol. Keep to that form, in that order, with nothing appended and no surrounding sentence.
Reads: 100 A
